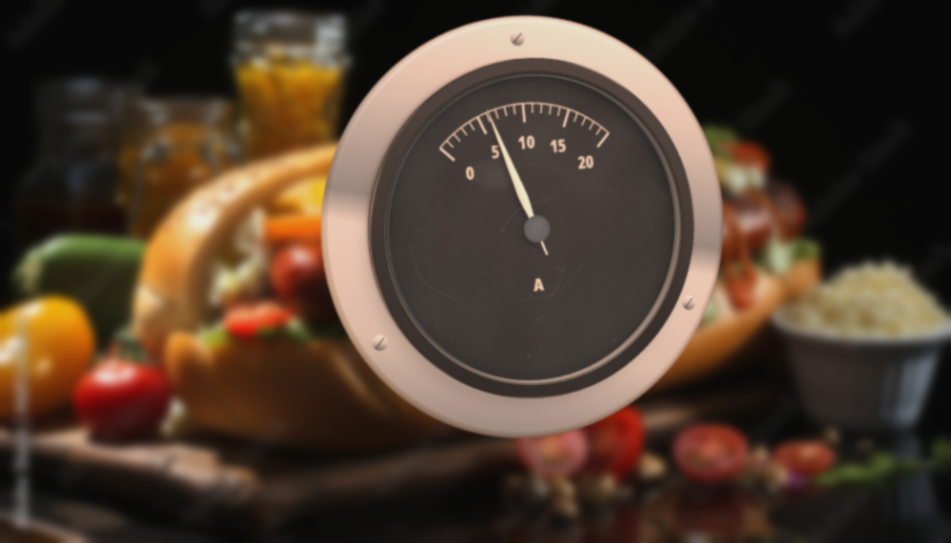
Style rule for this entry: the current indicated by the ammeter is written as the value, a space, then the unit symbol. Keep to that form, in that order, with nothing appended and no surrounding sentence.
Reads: 6 A
